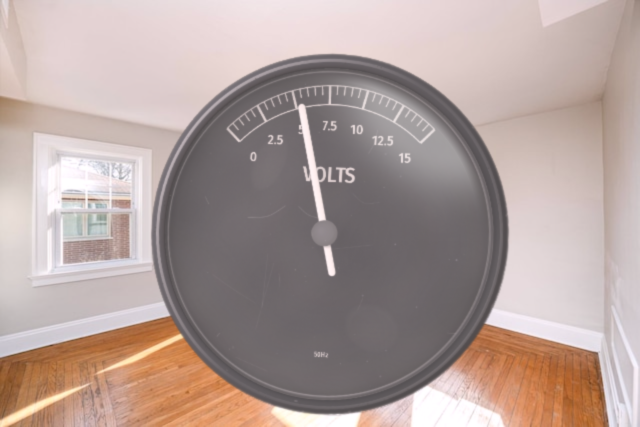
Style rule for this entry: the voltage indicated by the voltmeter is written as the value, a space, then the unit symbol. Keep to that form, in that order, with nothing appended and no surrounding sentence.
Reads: 5.5 V
